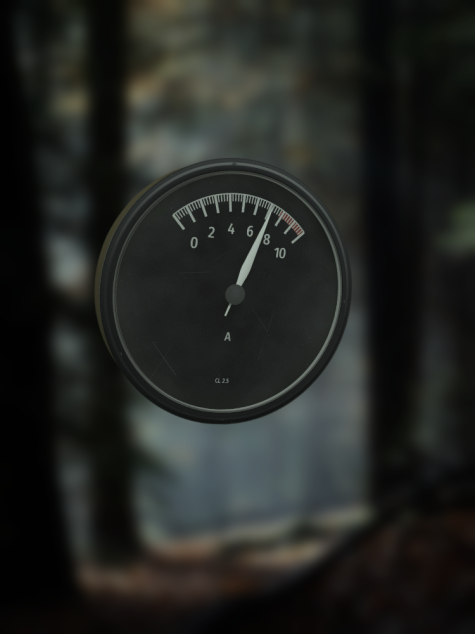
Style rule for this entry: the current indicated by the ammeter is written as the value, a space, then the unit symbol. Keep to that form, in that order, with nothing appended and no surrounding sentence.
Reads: 7 A
